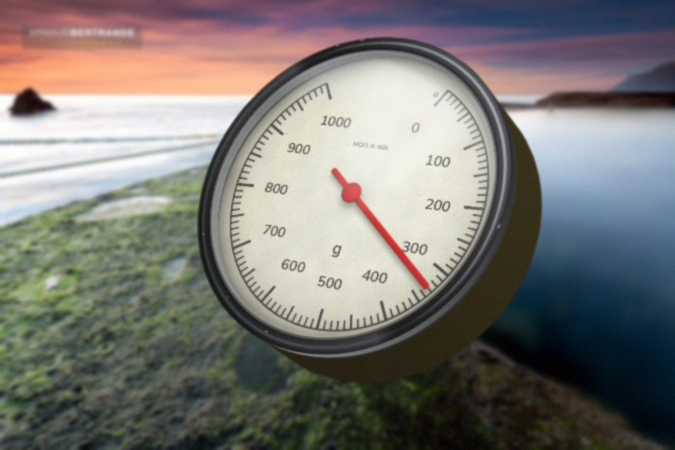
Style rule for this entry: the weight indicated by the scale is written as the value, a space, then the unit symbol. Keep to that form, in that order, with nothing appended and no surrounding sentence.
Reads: 330 g
